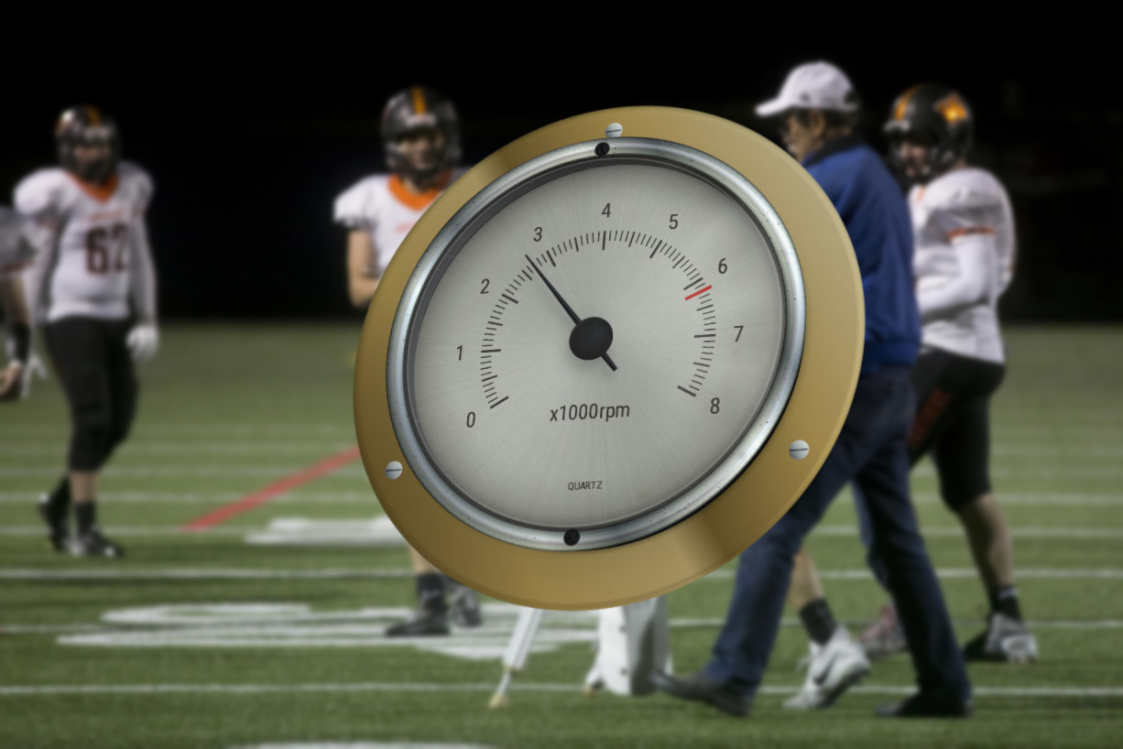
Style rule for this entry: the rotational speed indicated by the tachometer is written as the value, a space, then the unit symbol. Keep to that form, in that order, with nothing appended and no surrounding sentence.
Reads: 2700 rpm
